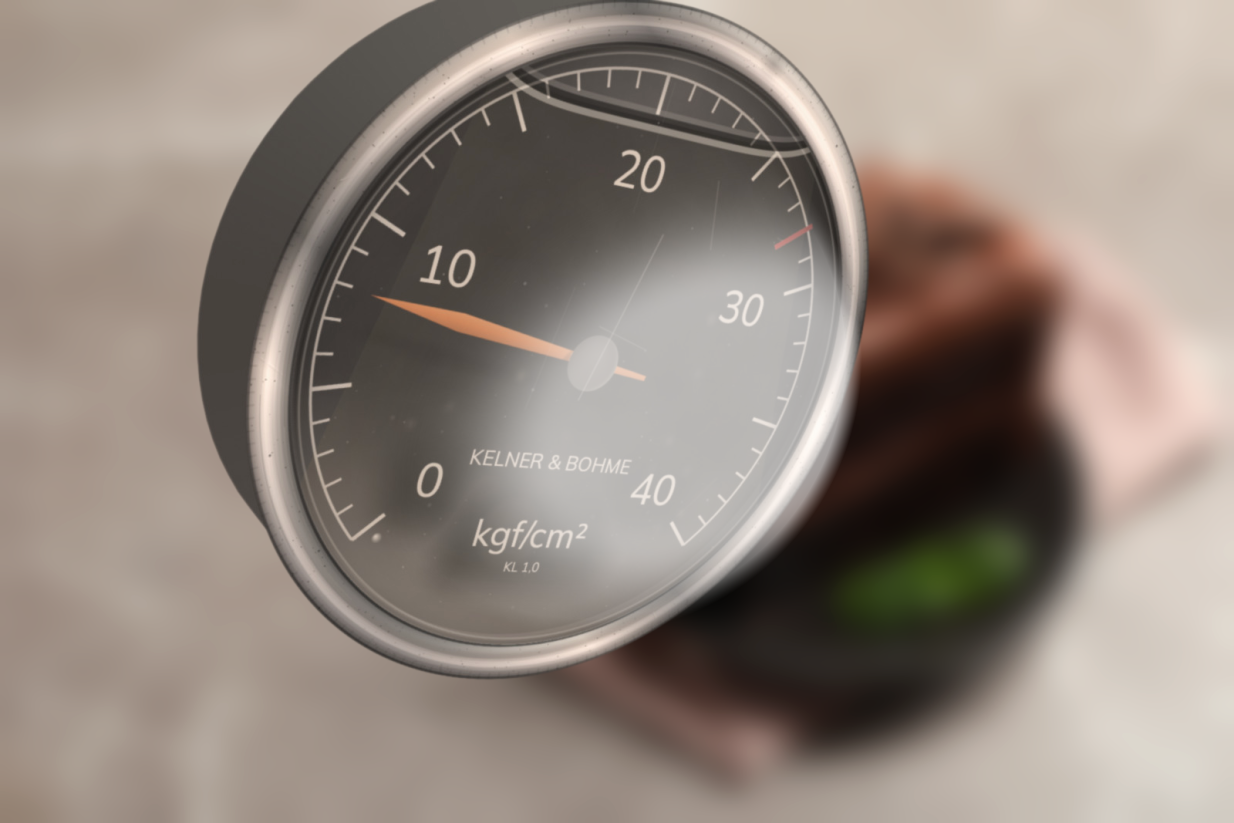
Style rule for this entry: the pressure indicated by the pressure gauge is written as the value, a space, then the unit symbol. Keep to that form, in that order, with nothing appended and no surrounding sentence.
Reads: 8 kg/cm²
